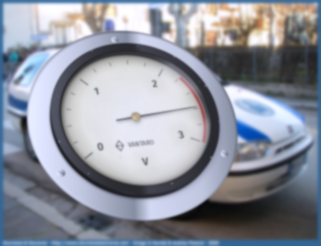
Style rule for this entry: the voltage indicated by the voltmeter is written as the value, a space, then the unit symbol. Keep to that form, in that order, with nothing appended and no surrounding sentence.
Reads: 2.6 V
